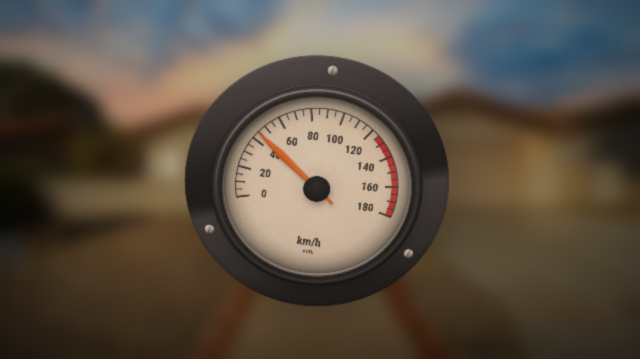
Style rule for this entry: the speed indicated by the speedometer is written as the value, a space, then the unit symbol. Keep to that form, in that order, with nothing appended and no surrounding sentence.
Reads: 45 km/h
